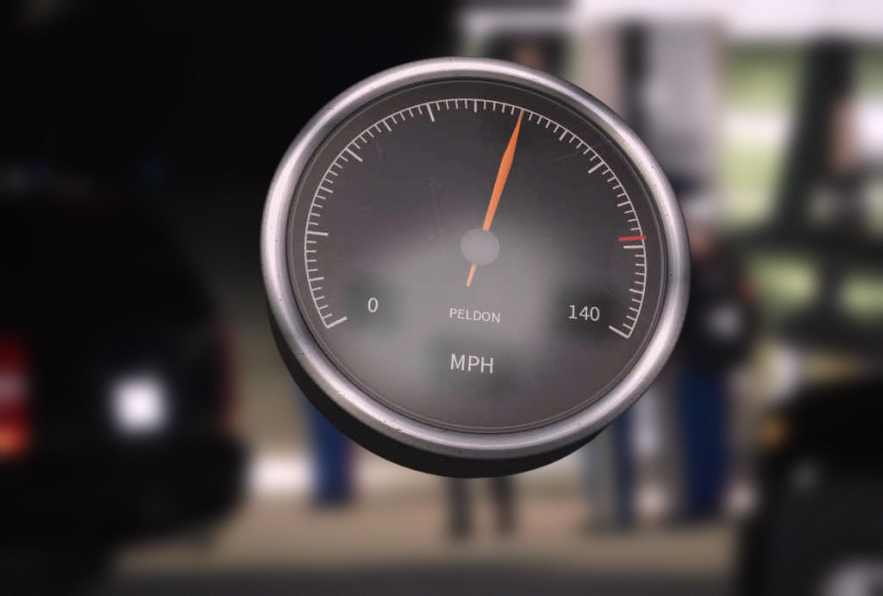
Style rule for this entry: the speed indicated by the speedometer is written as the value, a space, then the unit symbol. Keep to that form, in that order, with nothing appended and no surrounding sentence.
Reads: 80 mph
